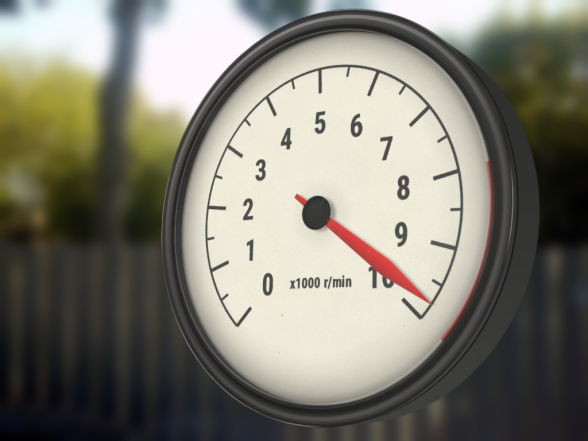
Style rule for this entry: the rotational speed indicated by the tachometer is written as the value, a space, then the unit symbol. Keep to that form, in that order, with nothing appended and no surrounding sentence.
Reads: 9750 rpm
